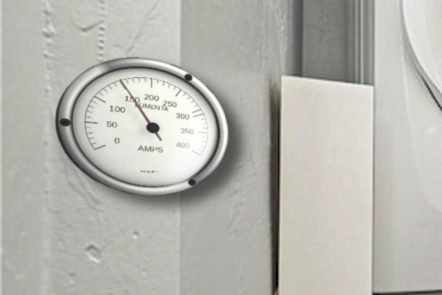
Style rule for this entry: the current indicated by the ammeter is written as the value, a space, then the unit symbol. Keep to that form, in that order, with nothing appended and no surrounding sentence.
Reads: 150 A
